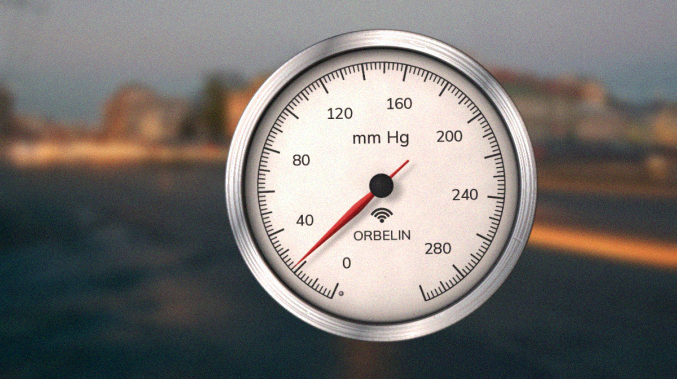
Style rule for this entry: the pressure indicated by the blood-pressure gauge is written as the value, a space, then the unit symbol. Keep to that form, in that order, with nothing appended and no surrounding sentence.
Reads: 22 mmHg
